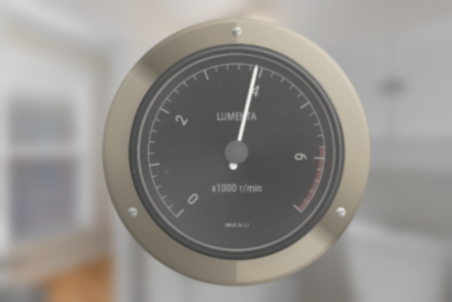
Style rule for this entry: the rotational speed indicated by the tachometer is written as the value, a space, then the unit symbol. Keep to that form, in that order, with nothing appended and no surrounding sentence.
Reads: 3900 rpm
